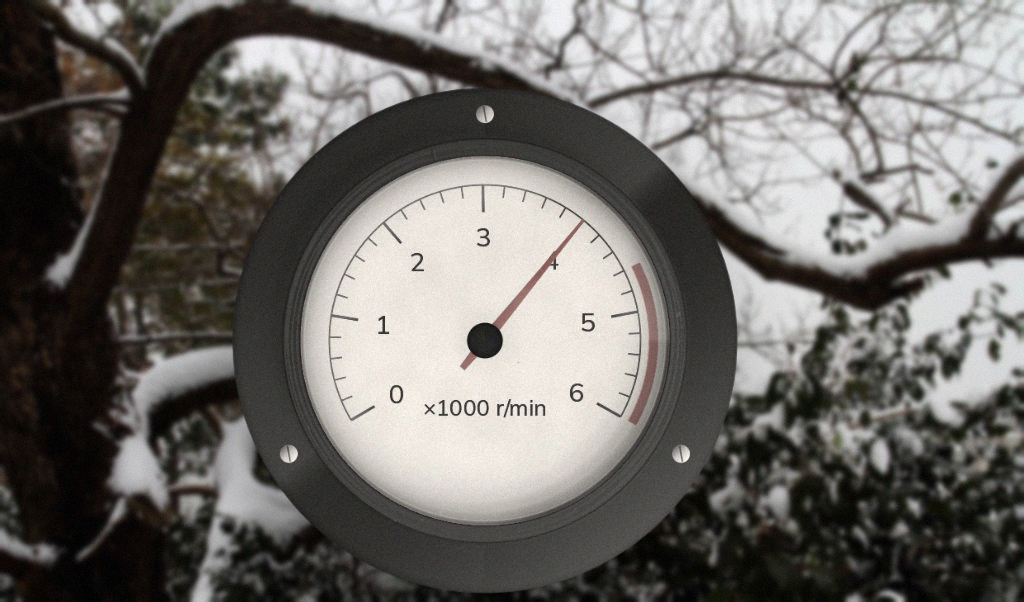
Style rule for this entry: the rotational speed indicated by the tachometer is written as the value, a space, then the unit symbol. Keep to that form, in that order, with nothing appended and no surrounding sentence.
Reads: 4000 rpm
